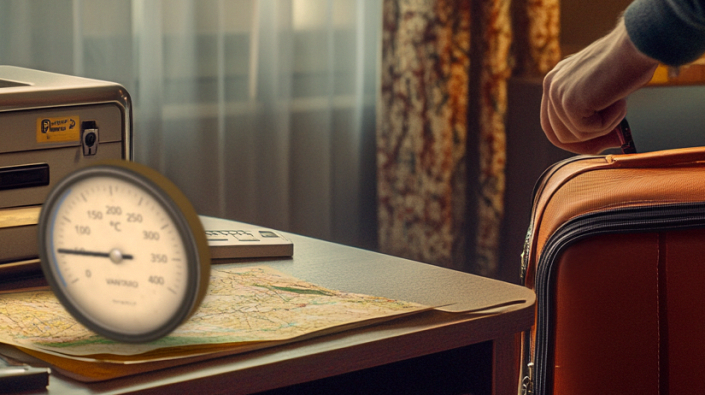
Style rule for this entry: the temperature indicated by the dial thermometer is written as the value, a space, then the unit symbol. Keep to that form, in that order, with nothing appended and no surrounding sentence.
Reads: 50 °C
